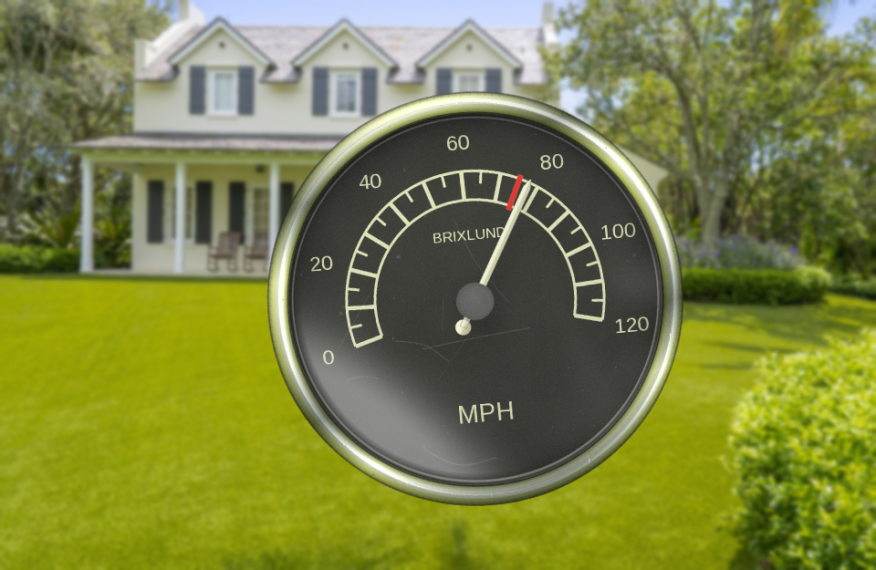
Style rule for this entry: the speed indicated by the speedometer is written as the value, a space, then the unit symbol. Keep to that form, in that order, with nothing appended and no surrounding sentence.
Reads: 77.5 mph
